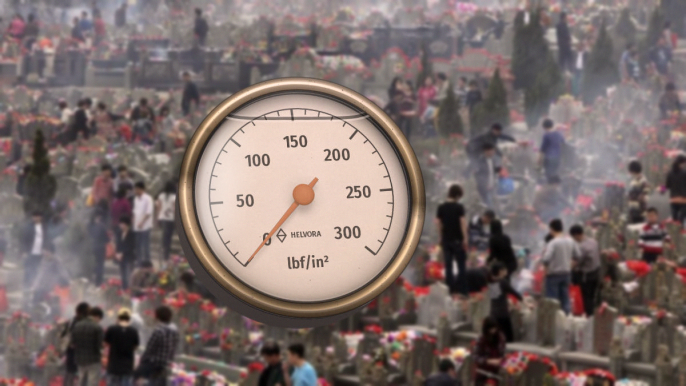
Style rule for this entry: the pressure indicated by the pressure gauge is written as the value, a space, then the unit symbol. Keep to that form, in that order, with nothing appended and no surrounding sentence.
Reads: 0 psi
